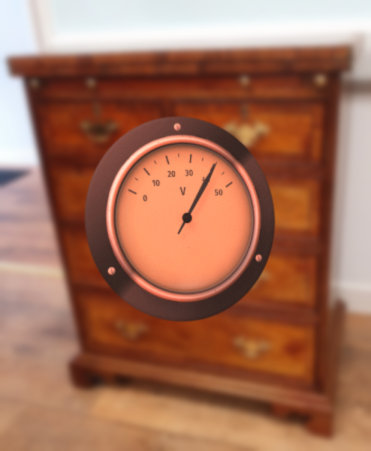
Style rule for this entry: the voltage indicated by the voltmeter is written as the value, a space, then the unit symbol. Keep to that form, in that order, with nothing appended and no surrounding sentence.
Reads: 40 V
